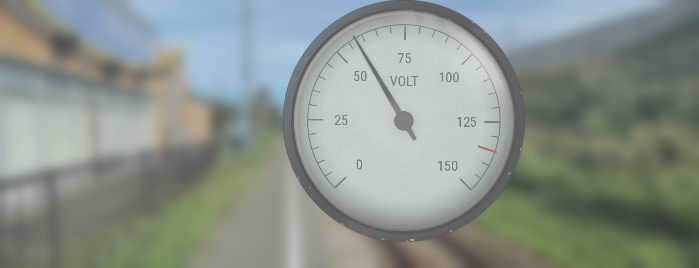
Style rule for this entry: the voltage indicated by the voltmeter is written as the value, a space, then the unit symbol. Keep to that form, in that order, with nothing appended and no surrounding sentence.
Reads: 57.5 V
